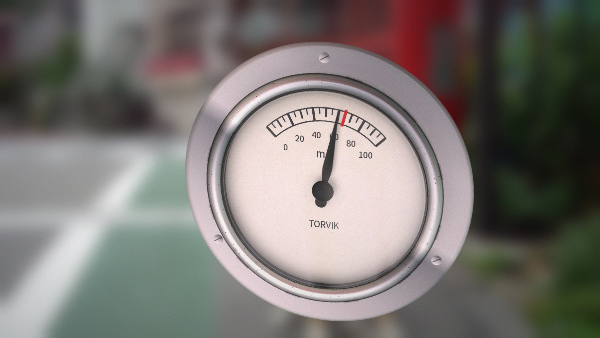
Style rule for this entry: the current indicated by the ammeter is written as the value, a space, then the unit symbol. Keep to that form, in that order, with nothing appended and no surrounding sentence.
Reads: 60 mA
